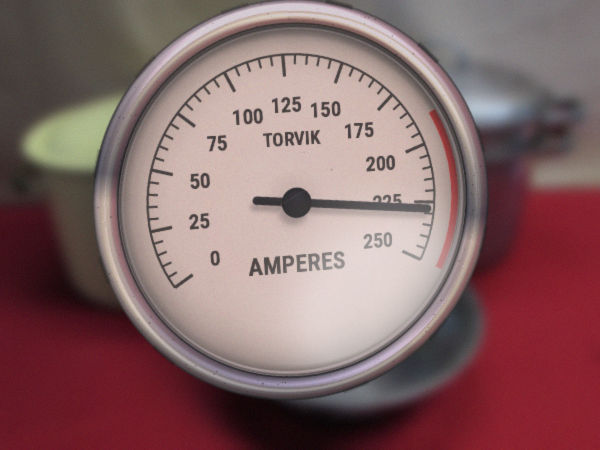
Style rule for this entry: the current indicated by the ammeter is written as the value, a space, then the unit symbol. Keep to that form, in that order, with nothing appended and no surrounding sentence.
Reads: 227.5 A
